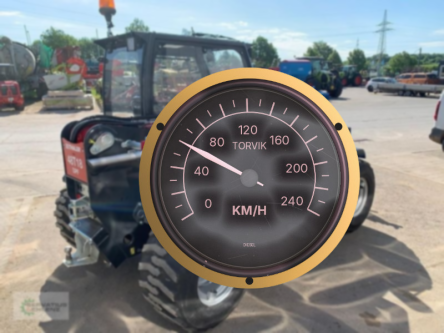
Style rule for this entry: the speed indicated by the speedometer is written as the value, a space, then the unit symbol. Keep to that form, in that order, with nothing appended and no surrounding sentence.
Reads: 60 km/h
